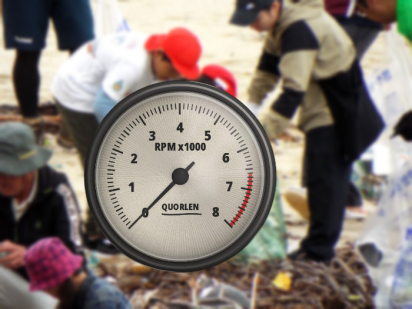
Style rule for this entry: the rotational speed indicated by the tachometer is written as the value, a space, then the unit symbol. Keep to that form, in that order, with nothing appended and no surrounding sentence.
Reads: 0 rpm
